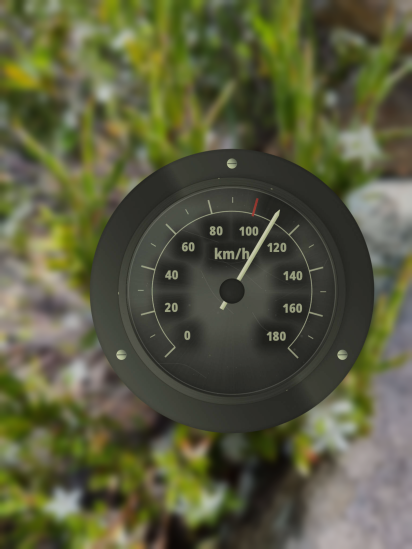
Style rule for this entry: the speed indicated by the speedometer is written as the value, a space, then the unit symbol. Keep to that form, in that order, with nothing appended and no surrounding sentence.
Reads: 110 km/h
